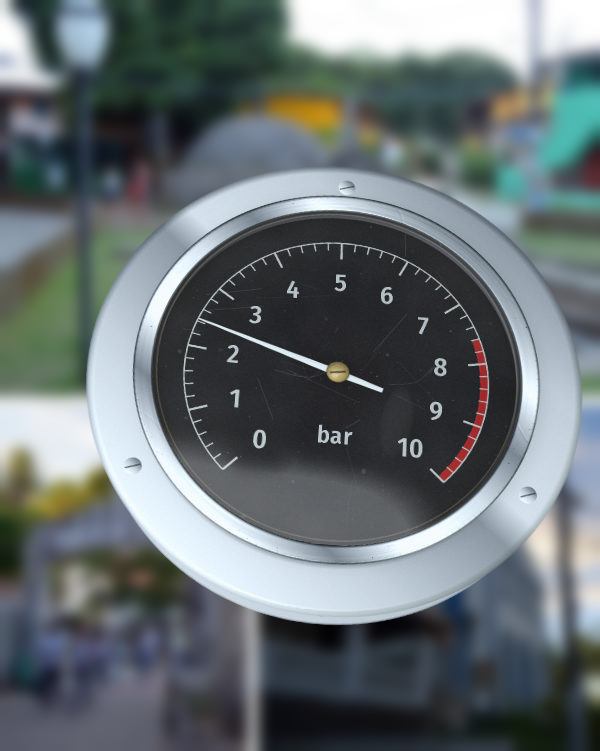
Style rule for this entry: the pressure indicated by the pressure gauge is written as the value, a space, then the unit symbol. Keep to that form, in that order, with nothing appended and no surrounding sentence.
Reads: 2.4 bar
